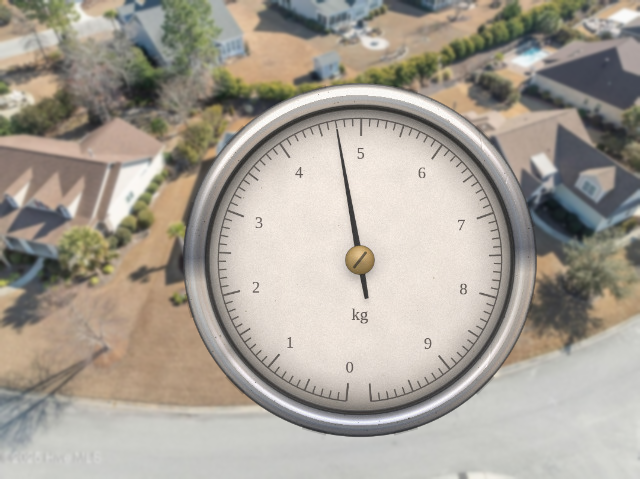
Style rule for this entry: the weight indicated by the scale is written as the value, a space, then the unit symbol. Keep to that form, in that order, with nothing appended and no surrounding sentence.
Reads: 4.7 kg
